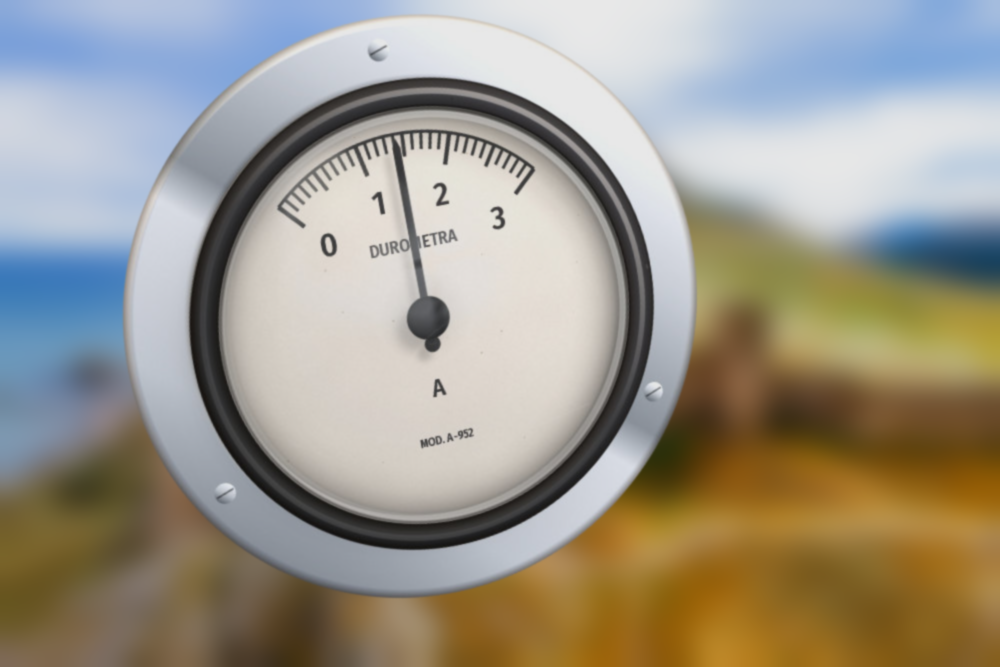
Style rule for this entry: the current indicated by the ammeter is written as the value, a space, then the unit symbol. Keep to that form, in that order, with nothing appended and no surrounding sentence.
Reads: 1.4 A
